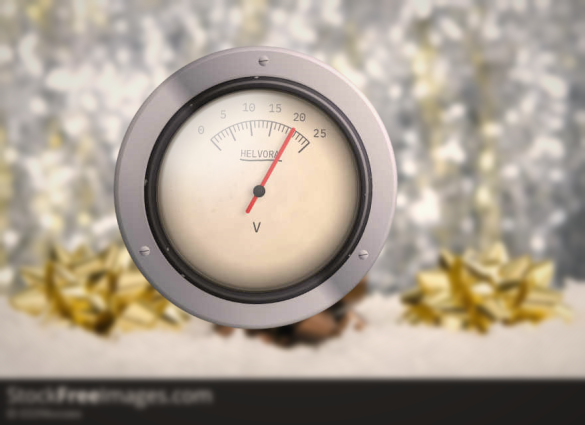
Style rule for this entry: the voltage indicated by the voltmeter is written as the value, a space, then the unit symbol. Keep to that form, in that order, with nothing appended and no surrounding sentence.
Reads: 20 V
